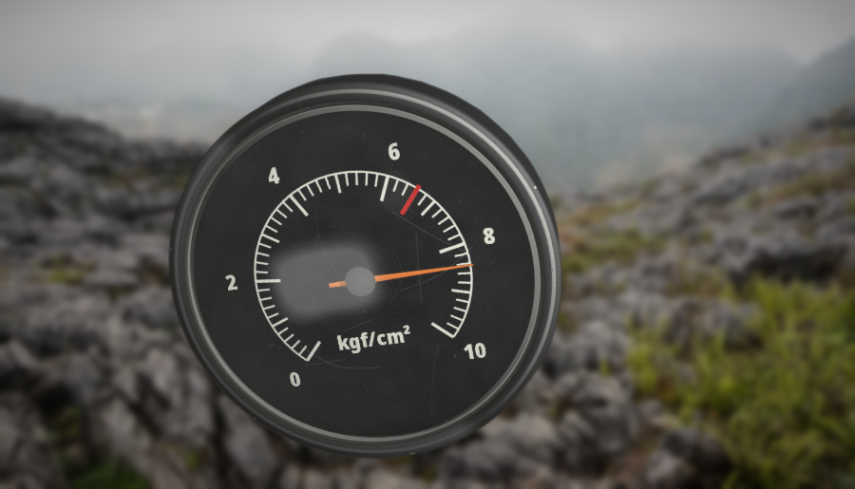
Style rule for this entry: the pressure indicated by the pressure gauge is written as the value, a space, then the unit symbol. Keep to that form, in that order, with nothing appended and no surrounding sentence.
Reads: 8.4 kg/cm²
